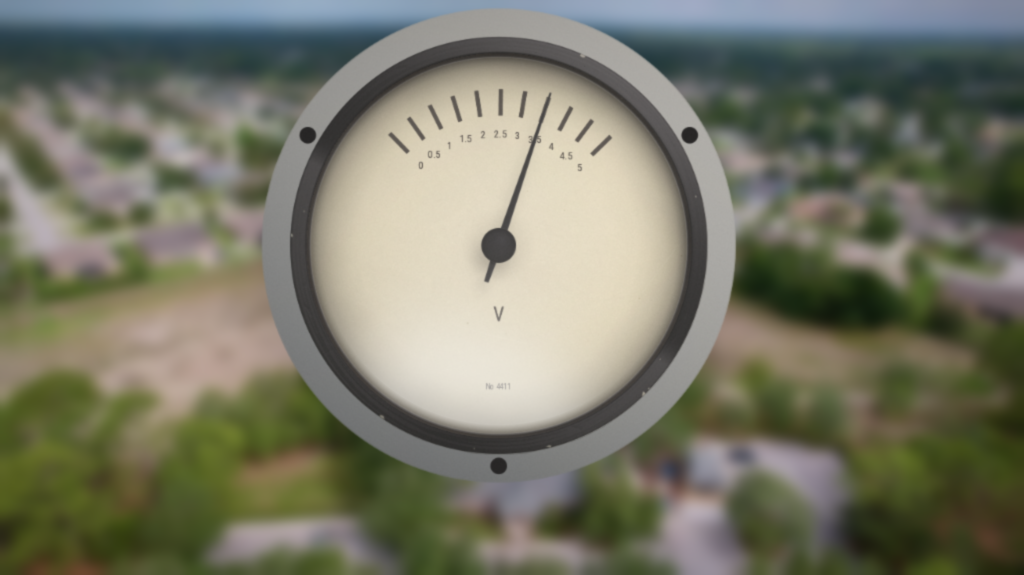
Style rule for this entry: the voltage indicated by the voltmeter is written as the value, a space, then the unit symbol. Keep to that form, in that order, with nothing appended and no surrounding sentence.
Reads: 3.5 V
